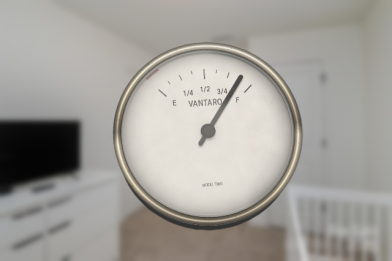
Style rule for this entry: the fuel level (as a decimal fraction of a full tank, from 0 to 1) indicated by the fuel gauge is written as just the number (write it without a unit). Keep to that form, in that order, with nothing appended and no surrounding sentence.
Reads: 0.875
